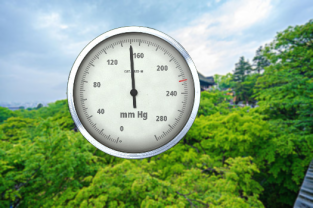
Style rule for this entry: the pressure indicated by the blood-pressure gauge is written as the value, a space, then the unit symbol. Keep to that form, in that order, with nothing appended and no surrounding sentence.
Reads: 150 mmHg
